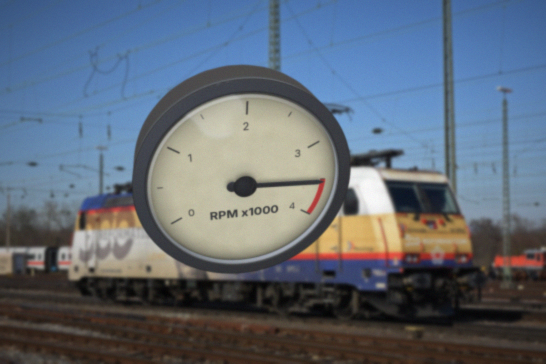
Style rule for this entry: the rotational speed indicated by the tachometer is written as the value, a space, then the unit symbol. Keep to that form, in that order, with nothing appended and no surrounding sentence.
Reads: 3500 rpm
